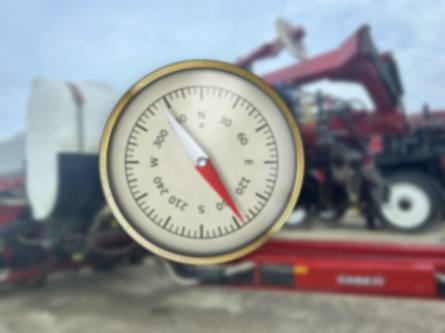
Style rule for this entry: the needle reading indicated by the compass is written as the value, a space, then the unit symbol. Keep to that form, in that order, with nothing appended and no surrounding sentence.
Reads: 145 °
